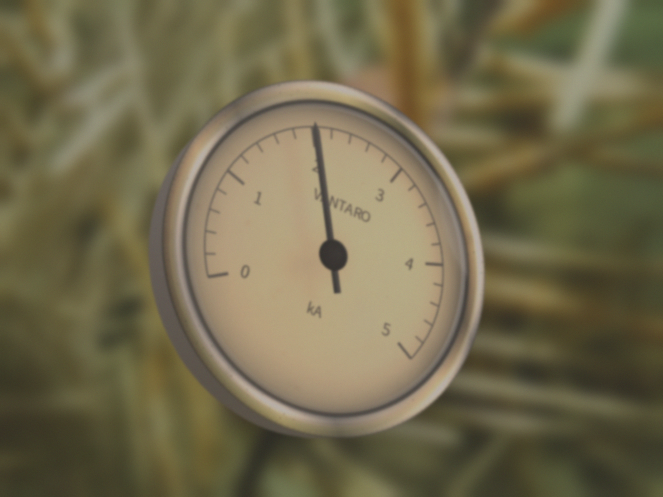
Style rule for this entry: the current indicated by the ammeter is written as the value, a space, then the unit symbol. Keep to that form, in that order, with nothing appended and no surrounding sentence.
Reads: 2 kA
